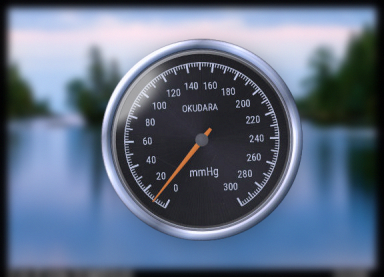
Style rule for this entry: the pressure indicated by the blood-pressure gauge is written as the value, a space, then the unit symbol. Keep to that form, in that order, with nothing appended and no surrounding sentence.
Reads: 10 mmHg
